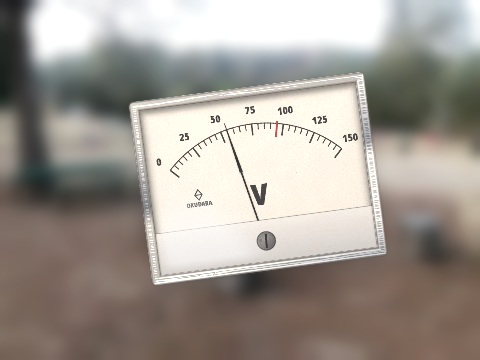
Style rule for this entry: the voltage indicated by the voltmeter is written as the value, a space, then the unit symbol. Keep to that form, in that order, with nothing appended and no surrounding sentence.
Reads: 55 V
